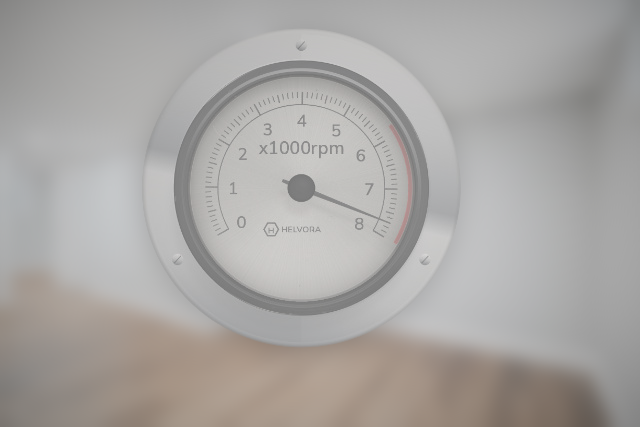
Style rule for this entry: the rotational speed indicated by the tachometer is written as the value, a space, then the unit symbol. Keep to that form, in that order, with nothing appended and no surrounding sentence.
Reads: 7700 rpm
